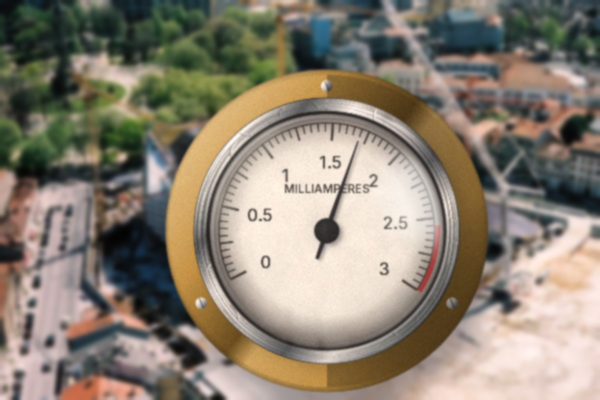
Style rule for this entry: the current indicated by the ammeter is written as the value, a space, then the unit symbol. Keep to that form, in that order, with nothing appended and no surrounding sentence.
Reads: 1.7 mA
